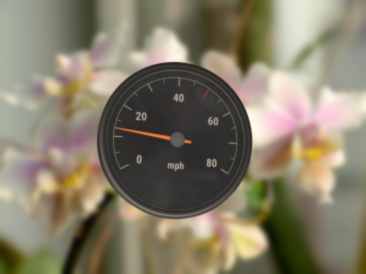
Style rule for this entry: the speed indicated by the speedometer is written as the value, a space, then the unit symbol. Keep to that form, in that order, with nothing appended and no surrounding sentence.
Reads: 12.5 mph
